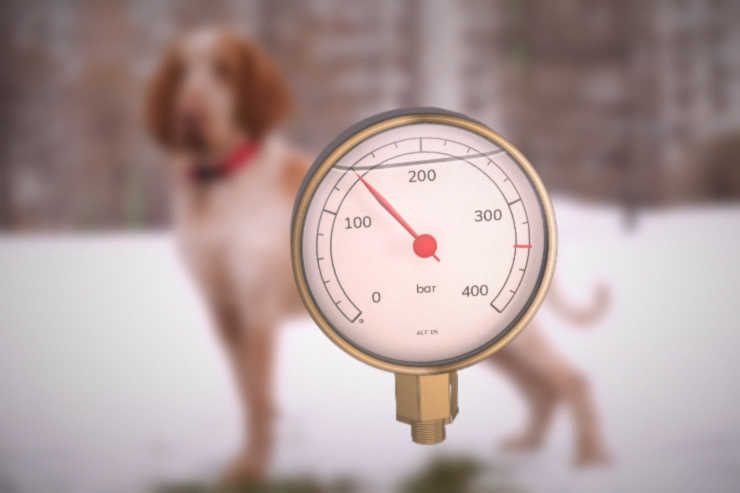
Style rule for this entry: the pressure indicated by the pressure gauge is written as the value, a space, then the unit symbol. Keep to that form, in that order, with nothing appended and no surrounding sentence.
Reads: 140 bar
